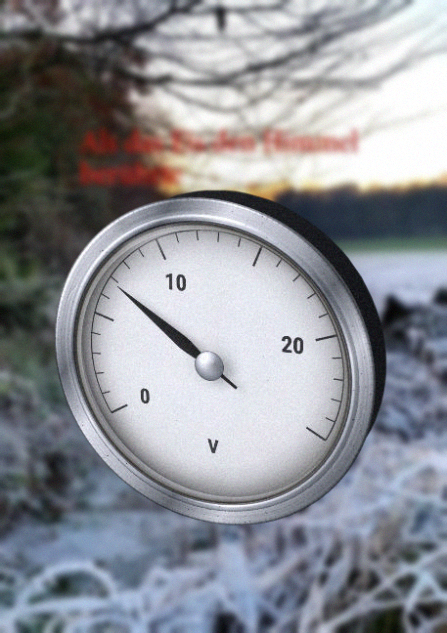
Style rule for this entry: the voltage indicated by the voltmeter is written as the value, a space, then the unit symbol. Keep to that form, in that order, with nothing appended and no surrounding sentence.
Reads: 7 V
